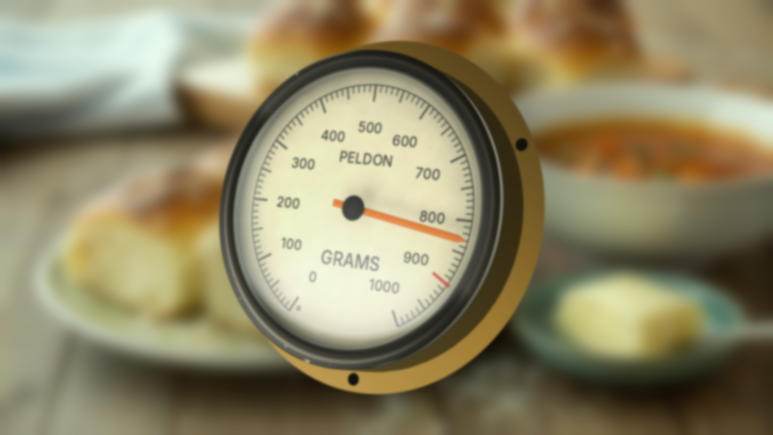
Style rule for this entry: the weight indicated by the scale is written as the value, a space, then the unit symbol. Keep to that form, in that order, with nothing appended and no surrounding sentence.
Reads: 830 g
